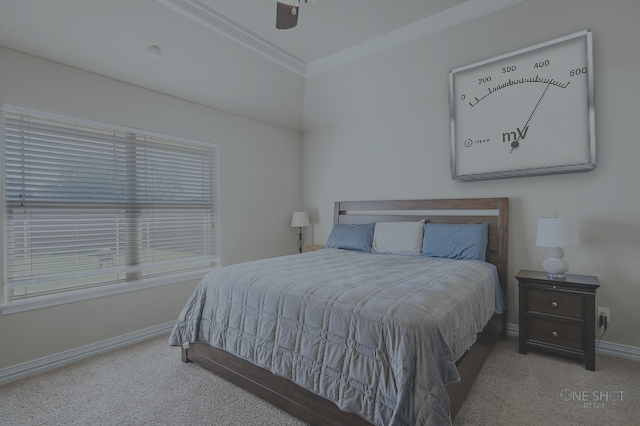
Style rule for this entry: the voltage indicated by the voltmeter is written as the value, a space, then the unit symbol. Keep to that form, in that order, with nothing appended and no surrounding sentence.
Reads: 450 mV
